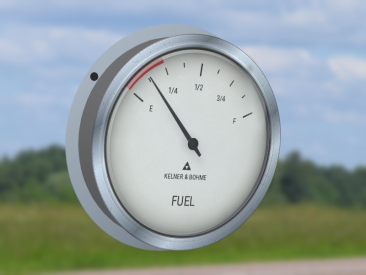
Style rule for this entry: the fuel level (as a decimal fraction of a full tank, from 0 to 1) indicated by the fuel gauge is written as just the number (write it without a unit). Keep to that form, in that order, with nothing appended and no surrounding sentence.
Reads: 0.125
